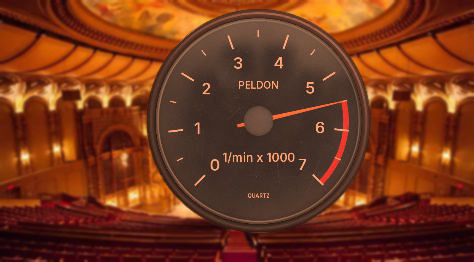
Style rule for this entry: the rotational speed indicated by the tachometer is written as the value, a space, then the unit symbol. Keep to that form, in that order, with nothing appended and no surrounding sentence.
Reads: 5500 rpm
